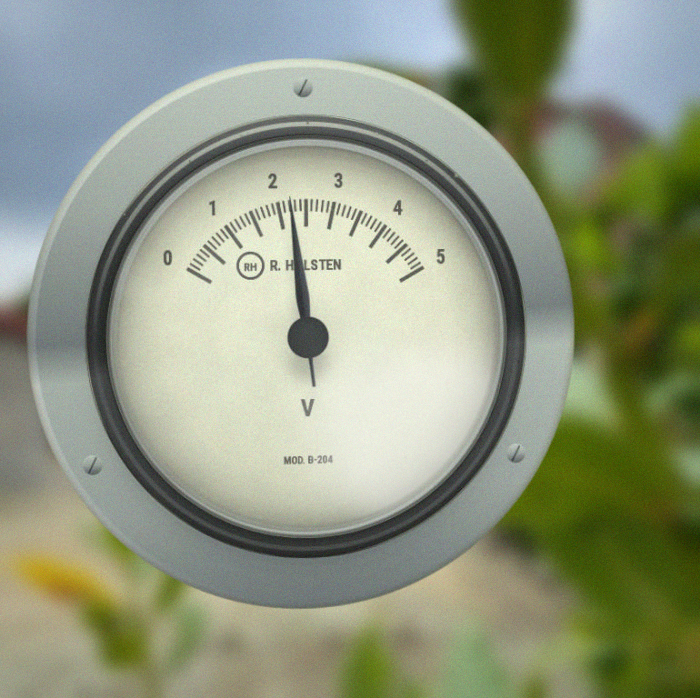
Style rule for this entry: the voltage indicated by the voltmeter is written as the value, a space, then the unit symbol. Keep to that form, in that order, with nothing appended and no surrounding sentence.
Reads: 2.2 V
